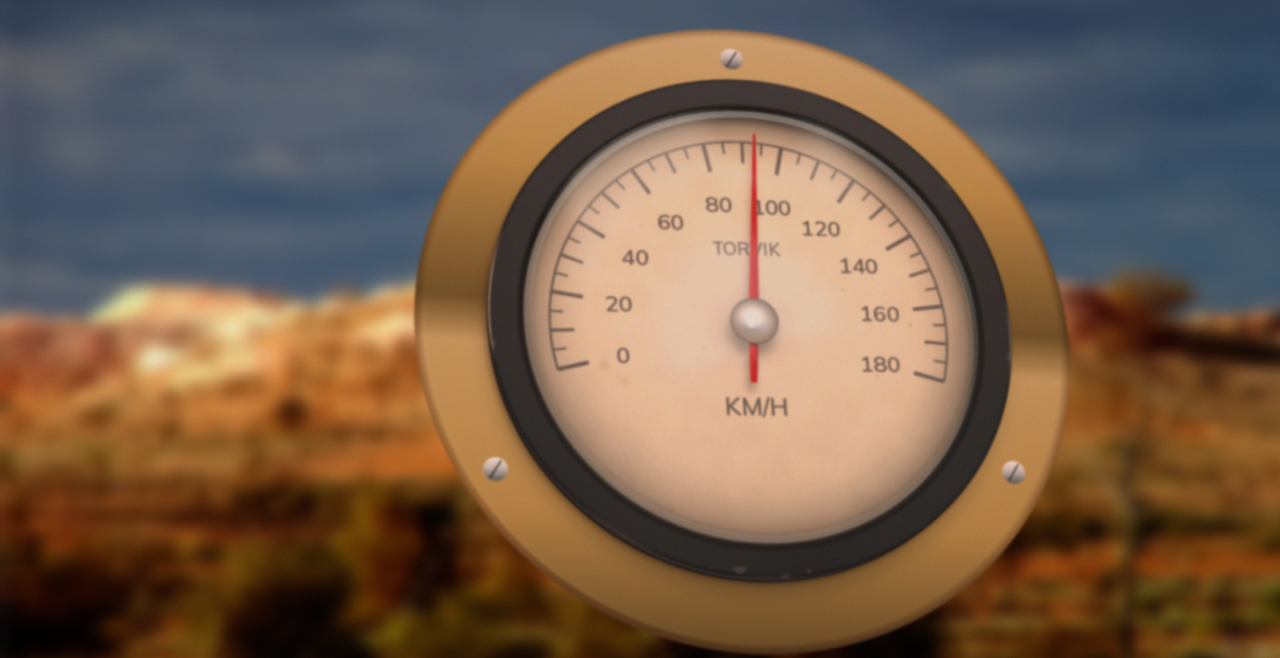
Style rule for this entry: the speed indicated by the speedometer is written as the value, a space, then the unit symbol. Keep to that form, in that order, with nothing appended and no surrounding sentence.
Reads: 92.5 km/h
